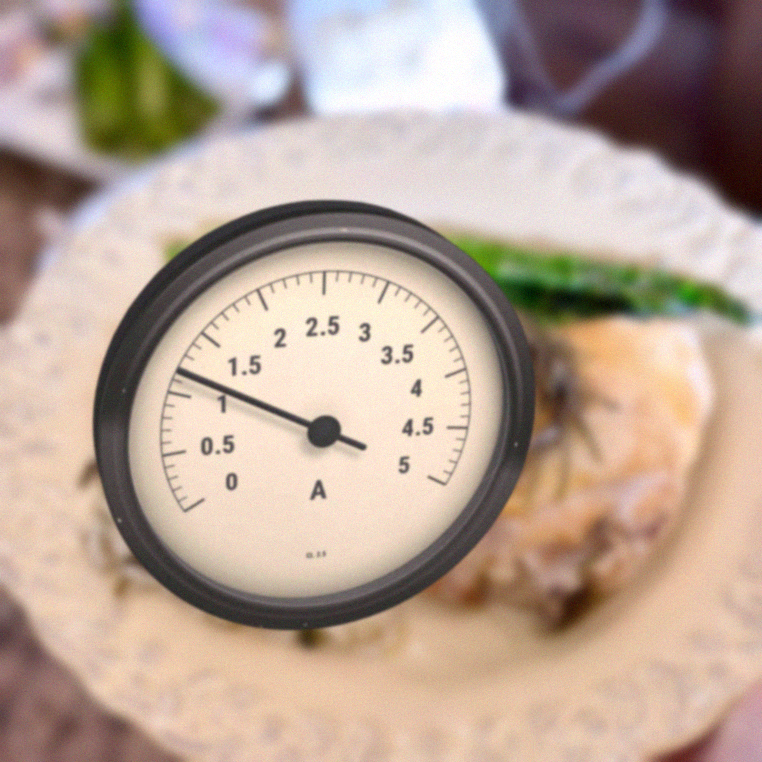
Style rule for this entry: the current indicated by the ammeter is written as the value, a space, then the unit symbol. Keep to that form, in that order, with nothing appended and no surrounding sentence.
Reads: 1.2 A
